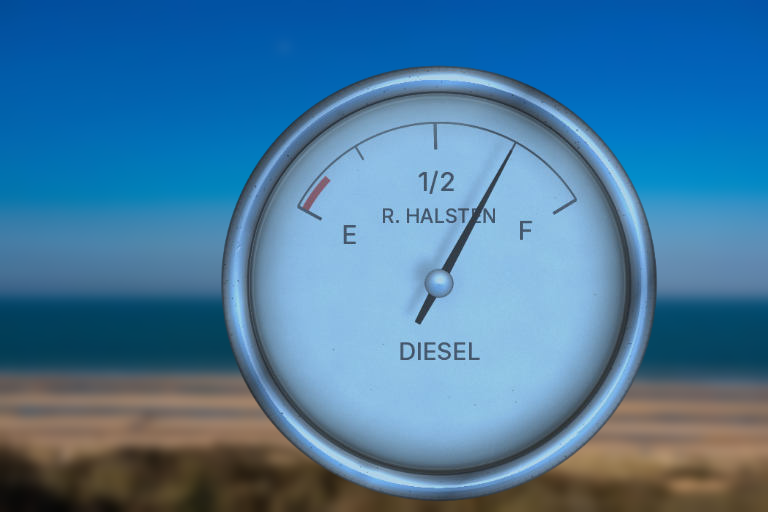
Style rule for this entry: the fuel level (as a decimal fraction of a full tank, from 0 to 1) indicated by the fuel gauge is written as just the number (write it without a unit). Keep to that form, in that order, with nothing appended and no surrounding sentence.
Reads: 0.75
